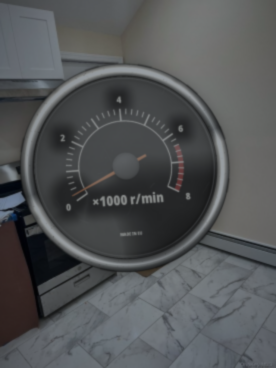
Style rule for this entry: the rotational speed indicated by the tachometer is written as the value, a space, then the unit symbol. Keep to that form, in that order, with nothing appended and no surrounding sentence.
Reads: 200 rpm
